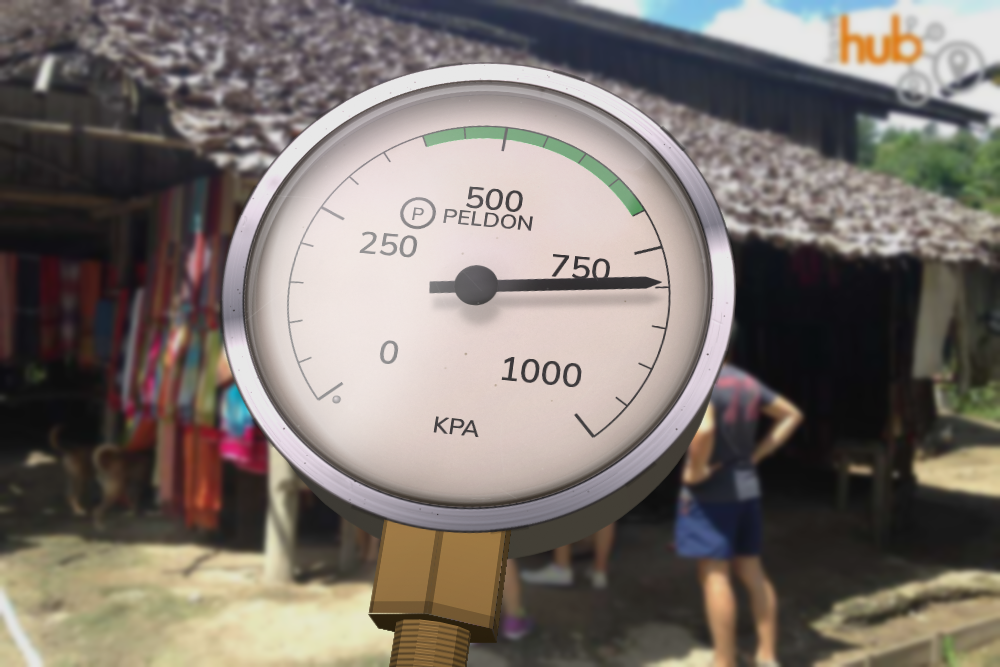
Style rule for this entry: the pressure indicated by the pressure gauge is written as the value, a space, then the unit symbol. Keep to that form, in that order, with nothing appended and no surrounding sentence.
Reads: 800 kPa
